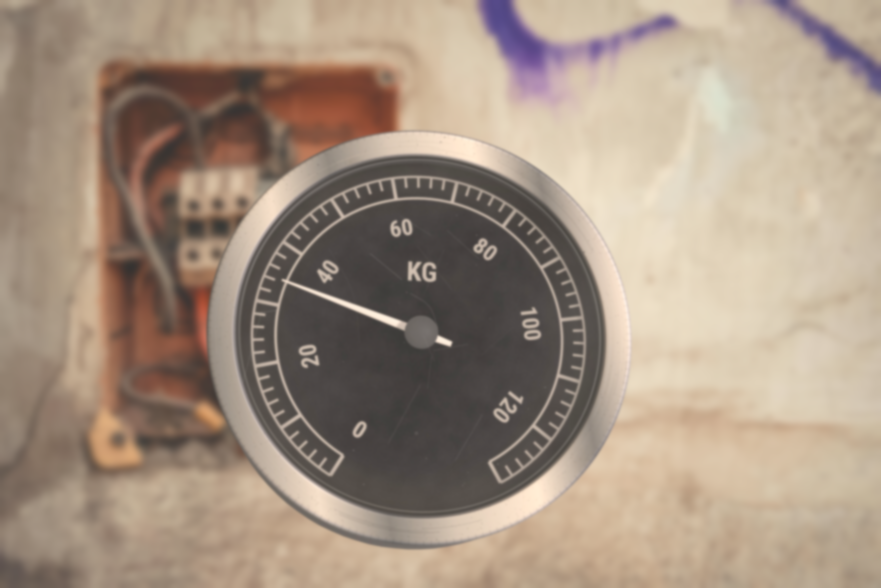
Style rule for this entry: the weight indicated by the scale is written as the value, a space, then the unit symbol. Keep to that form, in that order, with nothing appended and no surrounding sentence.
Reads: 34 kg
